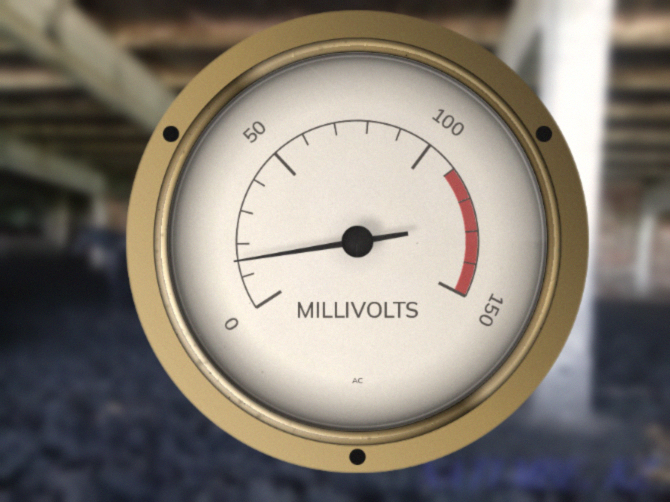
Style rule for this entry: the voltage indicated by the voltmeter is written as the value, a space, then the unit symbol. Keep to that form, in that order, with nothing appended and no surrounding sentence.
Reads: 15 mV
